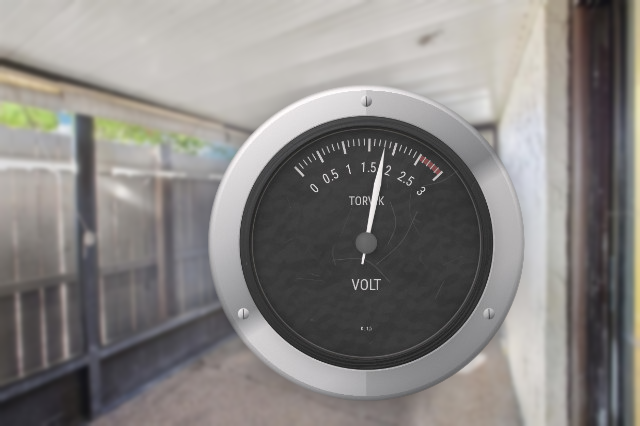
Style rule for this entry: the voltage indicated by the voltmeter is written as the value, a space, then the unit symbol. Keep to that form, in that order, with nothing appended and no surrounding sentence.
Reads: 1.8 V
